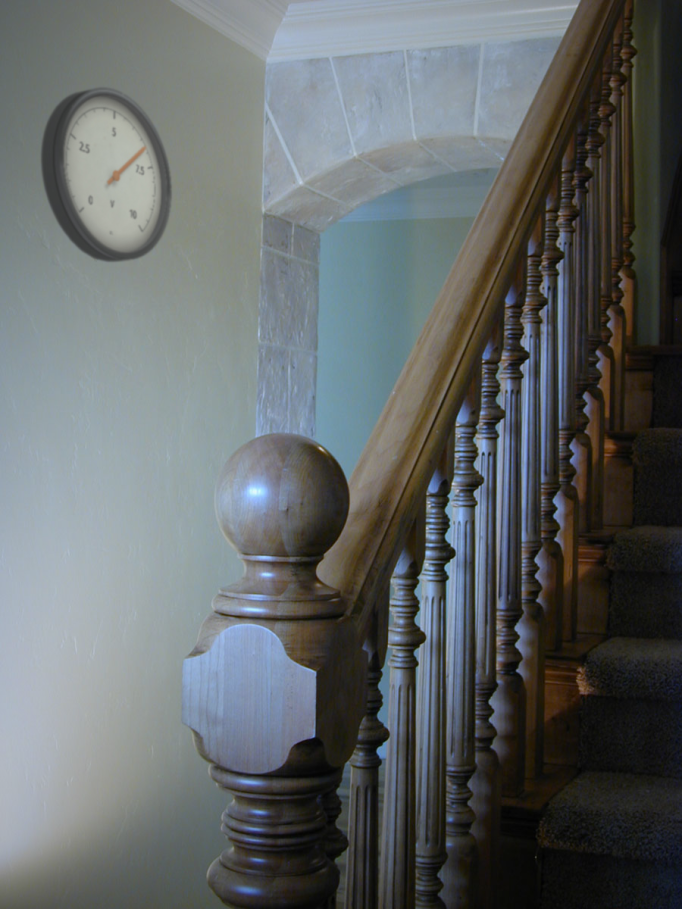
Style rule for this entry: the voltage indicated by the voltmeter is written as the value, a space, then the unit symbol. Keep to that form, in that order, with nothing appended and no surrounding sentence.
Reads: 6.75 V
